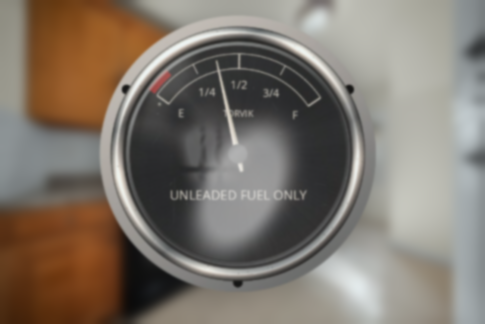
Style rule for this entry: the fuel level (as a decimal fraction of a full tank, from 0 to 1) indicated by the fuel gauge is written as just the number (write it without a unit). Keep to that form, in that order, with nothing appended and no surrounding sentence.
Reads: 0.375
